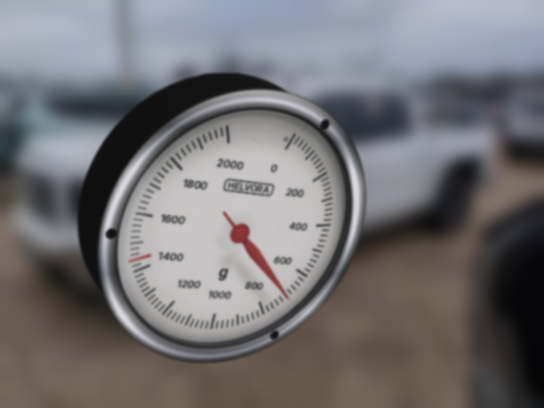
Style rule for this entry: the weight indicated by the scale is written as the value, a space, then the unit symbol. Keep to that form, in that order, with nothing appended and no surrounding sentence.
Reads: 700 g
